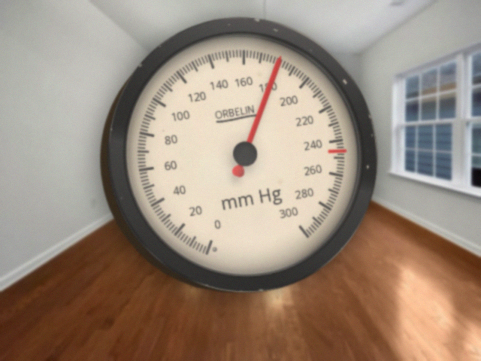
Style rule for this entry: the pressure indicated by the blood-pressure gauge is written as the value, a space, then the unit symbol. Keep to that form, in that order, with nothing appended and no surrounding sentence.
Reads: 180 mmHg
